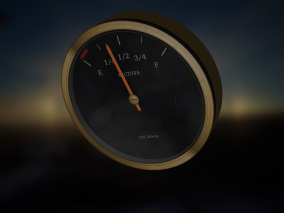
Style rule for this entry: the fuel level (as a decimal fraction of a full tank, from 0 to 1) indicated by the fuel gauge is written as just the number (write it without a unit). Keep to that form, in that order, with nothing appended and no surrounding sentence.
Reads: 0.375
